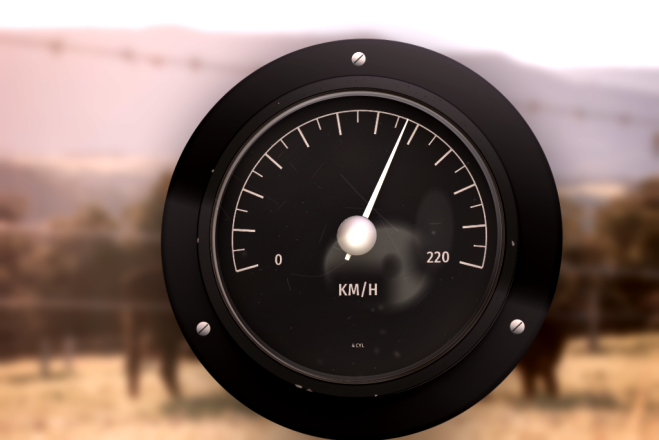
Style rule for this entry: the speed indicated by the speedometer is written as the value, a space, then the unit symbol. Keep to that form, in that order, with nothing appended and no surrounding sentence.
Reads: 135 km/h
